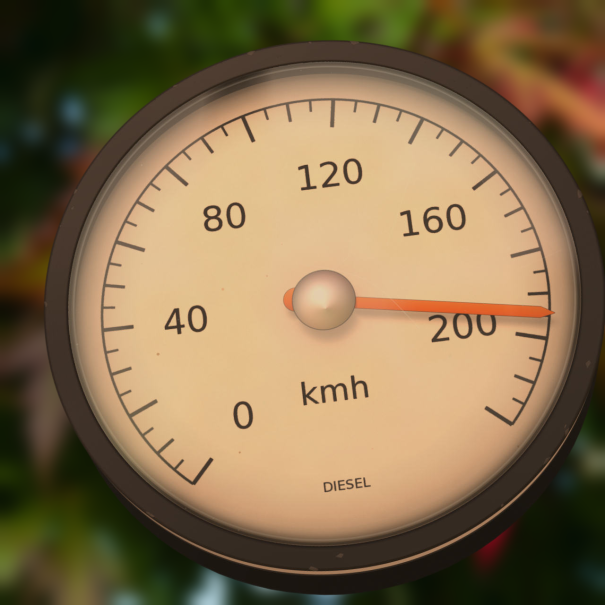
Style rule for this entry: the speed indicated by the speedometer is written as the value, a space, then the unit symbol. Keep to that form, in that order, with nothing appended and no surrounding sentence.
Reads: 195 km/h
